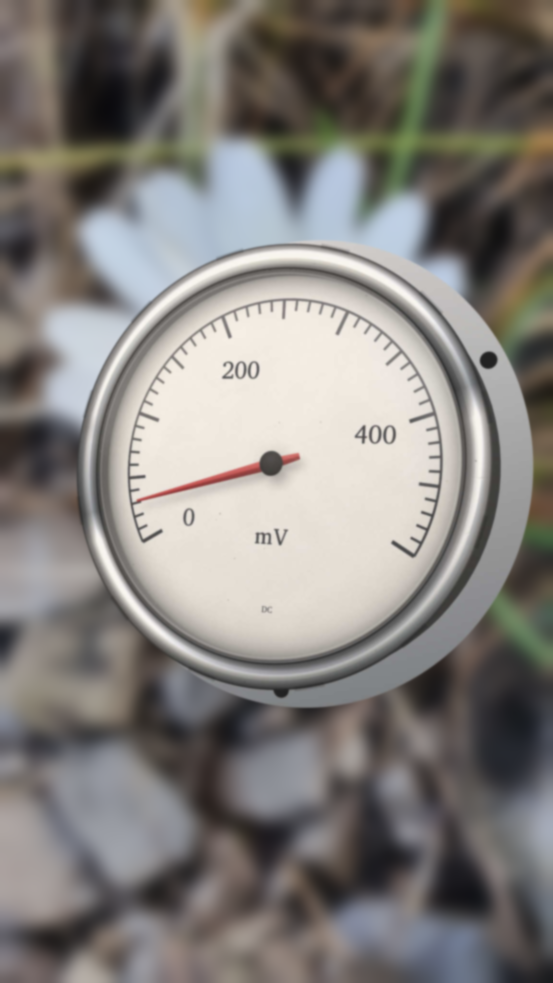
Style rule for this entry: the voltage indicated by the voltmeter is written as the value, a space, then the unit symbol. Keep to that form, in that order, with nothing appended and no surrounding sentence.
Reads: 30 mV
